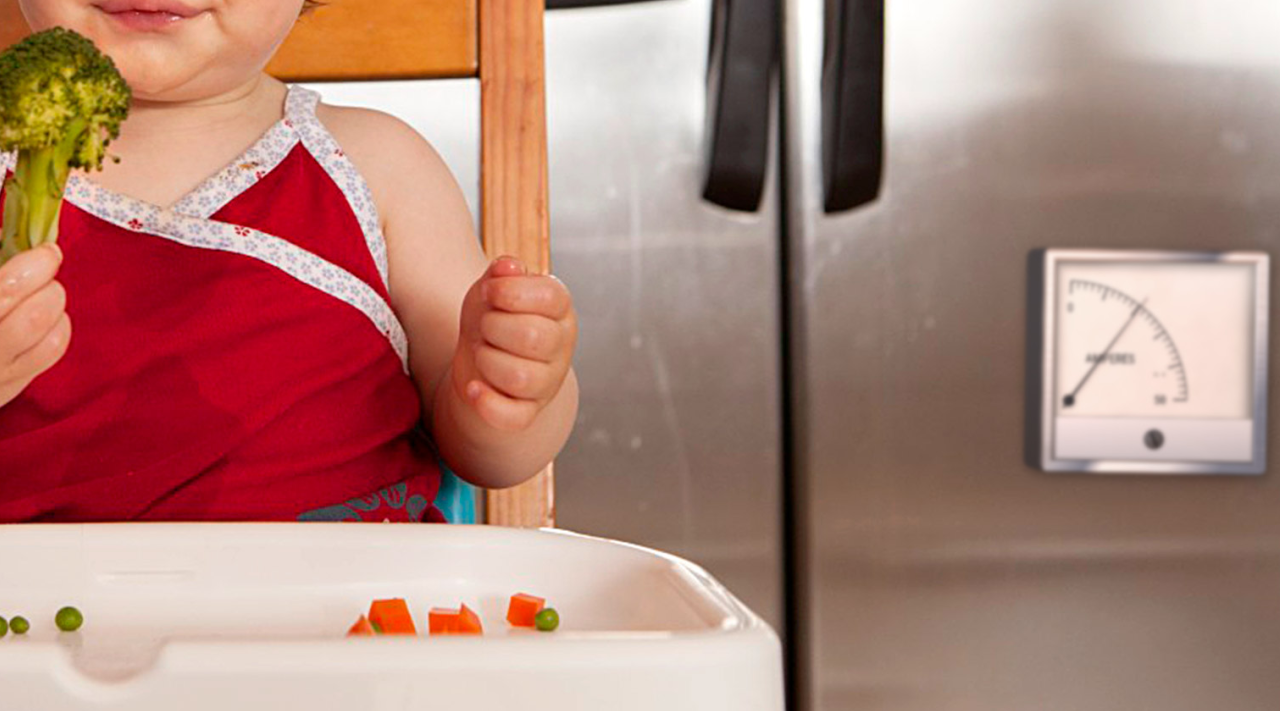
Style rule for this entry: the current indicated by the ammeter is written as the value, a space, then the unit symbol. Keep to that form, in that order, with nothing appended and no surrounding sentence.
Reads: 20 A
